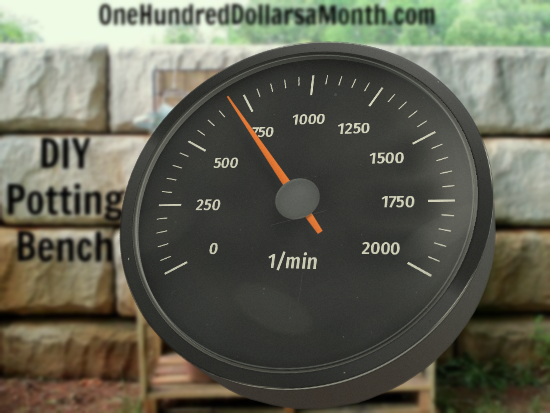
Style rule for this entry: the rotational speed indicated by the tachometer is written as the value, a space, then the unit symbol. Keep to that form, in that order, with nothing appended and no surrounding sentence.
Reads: 700 rpm
